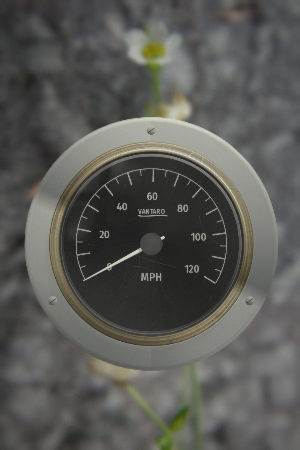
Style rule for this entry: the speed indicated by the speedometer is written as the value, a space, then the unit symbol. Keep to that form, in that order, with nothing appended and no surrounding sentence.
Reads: 0 mph
